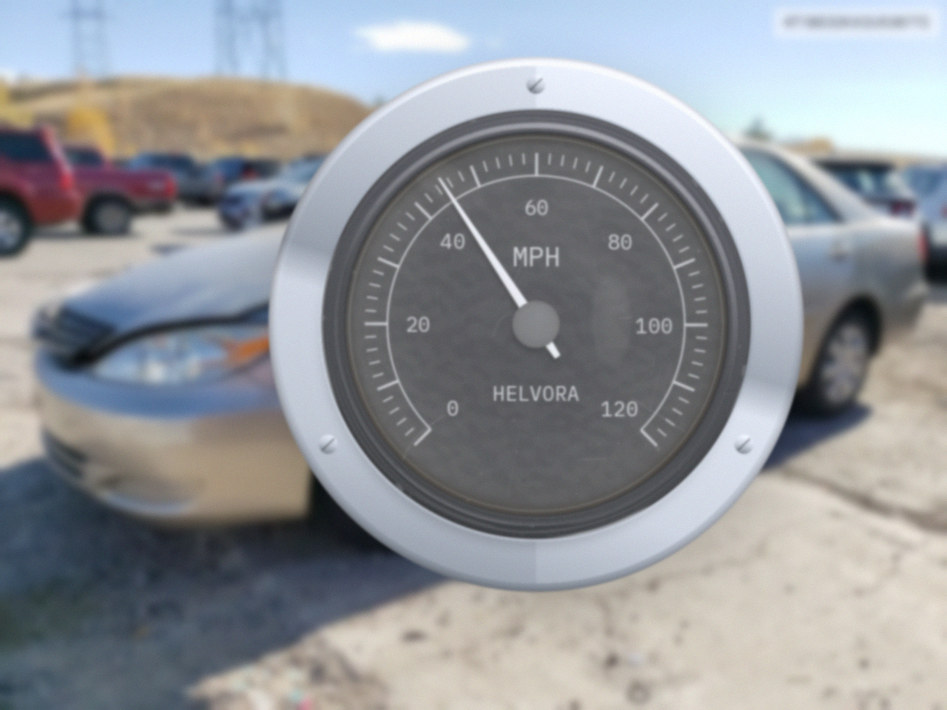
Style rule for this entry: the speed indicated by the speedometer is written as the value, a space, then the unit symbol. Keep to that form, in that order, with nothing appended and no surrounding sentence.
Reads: 45 mph
